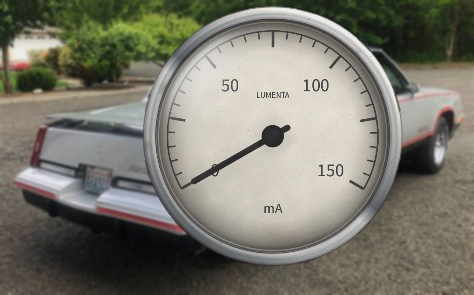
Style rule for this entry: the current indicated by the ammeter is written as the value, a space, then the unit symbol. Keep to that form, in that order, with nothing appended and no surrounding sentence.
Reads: 0 mA
